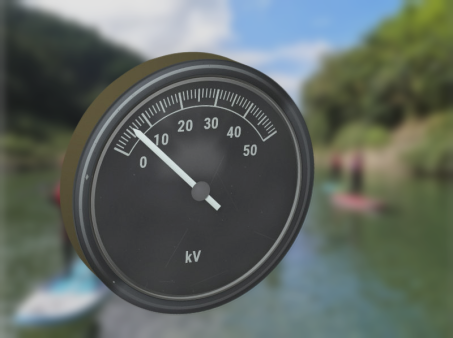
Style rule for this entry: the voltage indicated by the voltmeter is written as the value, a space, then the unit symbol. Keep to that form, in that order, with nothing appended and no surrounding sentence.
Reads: 6 kV
